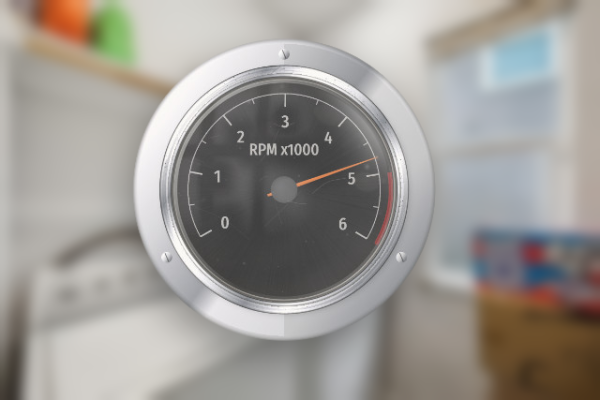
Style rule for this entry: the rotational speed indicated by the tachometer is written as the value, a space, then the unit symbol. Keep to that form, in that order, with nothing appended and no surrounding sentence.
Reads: 4750 rpm
